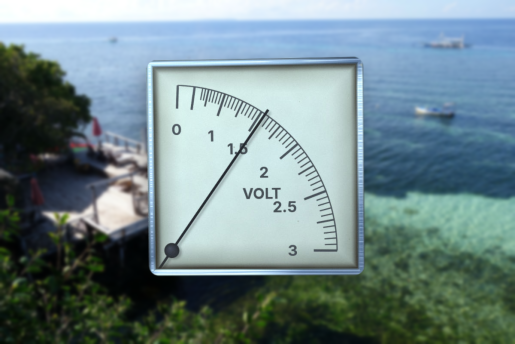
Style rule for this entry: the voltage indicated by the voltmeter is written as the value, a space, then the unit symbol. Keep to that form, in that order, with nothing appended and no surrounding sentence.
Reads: 1.55 V
